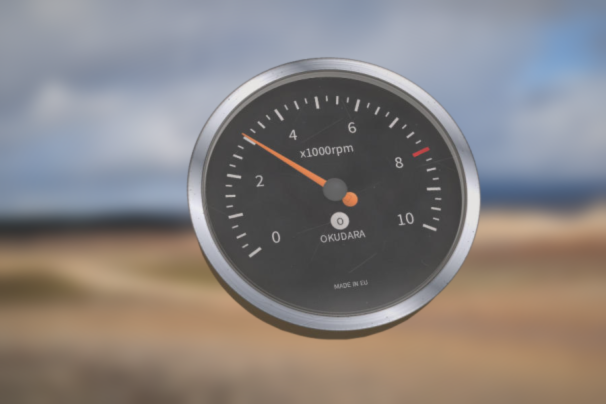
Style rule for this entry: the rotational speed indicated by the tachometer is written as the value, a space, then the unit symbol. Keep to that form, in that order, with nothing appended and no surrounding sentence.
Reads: 3000 rpm
